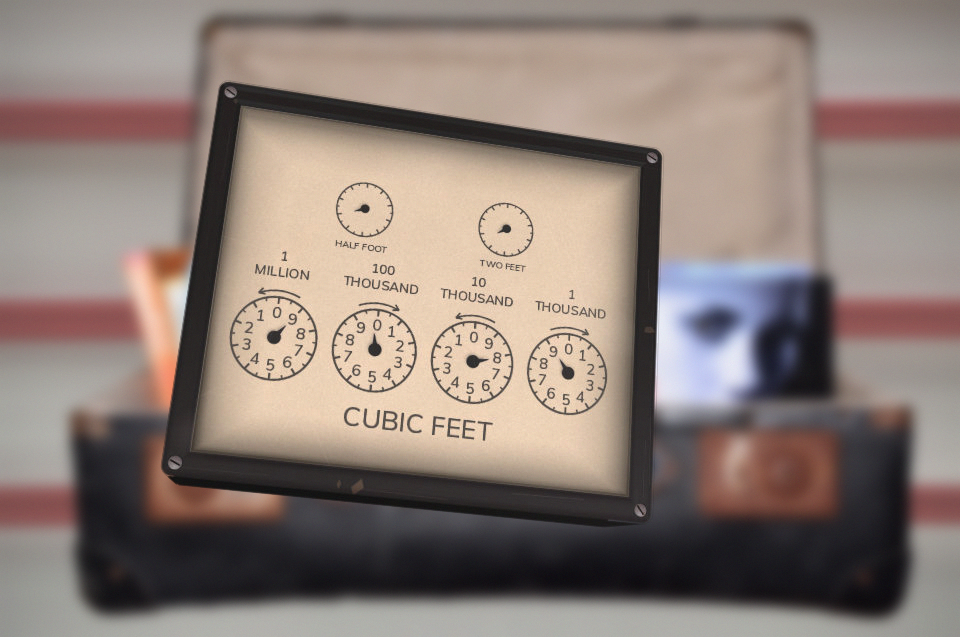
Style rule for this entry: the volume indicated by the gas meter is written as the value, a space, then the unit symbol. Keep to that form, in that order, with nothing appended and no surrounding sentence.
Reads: 897900 ft³
